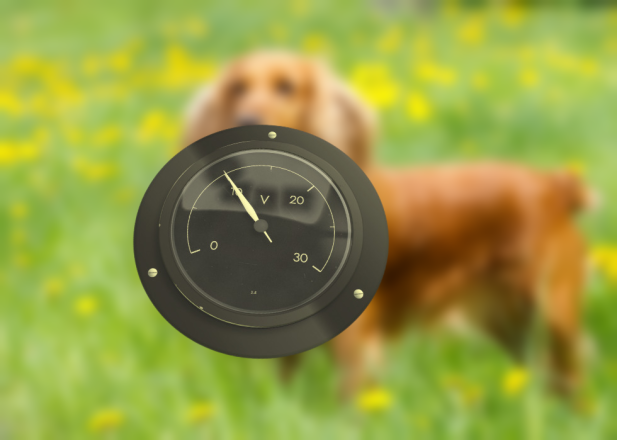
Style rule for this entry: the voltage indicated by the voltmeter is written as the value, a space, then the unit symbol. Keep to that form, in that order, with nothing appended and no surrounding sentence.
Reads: 10 V
